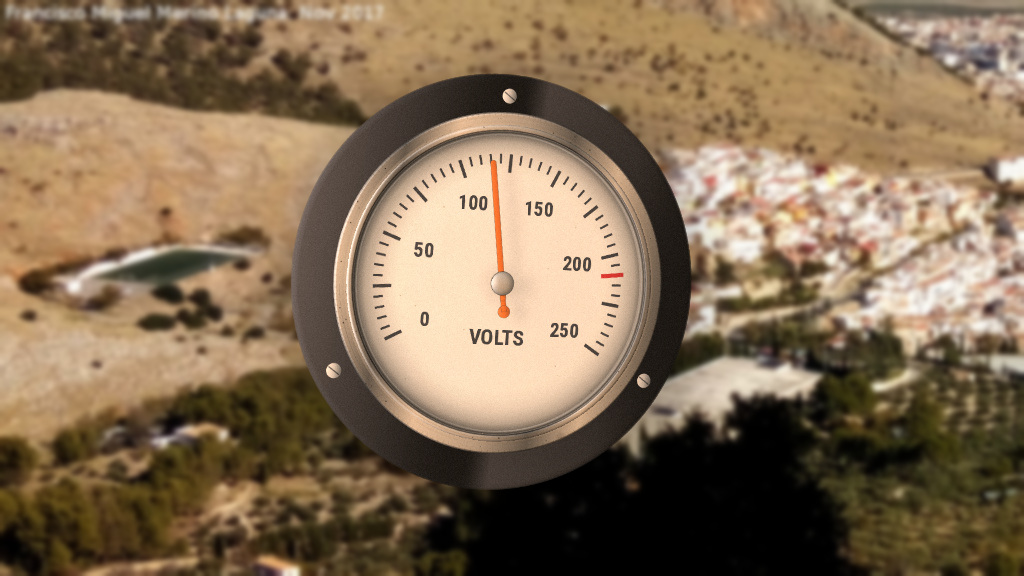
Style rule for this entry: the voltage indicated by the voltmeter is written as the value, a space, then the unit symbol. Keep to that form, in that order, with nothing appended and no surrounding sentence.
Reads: 115 V
